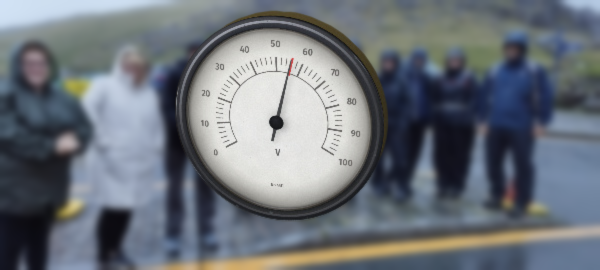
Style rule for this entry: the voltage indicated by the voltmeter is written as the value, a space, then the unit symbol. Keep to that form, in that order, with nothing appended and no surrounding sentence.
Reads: 56 V
